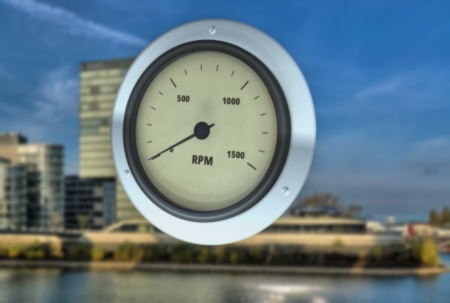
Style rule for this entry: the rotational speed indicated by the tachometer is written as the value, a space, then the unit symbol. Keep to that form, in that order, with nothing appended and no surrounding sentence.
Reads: 0 rpm
